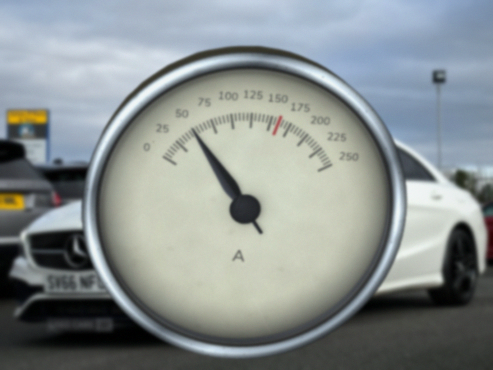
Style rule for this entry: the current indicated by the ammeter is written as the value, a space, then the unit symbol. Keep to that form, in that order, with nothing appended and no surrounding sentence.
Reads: 50 A
